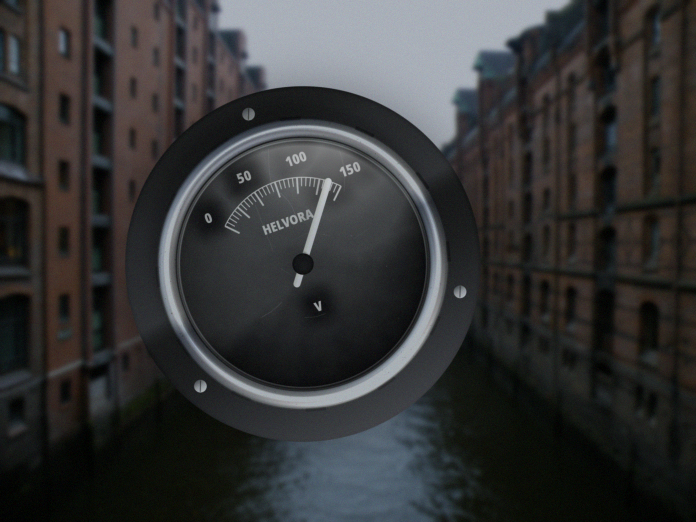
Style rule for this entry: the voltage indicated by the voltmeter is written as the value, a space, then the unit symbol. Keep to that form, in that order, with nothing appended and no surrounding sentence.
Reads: 135 V
